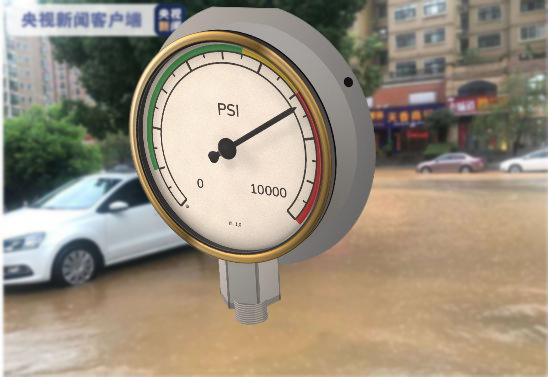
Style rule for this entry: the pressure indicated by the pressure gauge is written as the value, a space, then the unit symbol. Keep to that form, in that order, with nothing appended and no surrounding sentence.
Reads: 7250 psi
